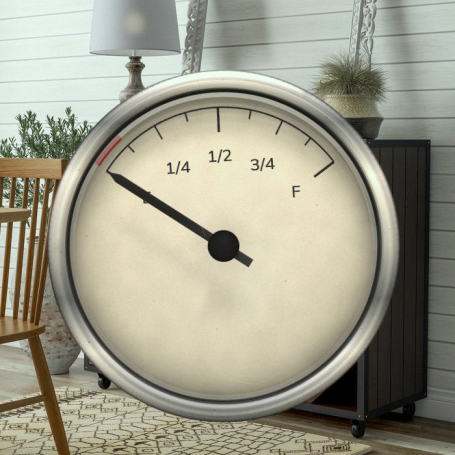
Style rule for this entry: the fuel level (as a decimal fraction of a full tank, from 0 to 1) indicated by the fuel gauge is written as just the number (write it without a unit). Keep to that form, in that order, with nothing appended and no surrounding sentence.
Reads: 0
